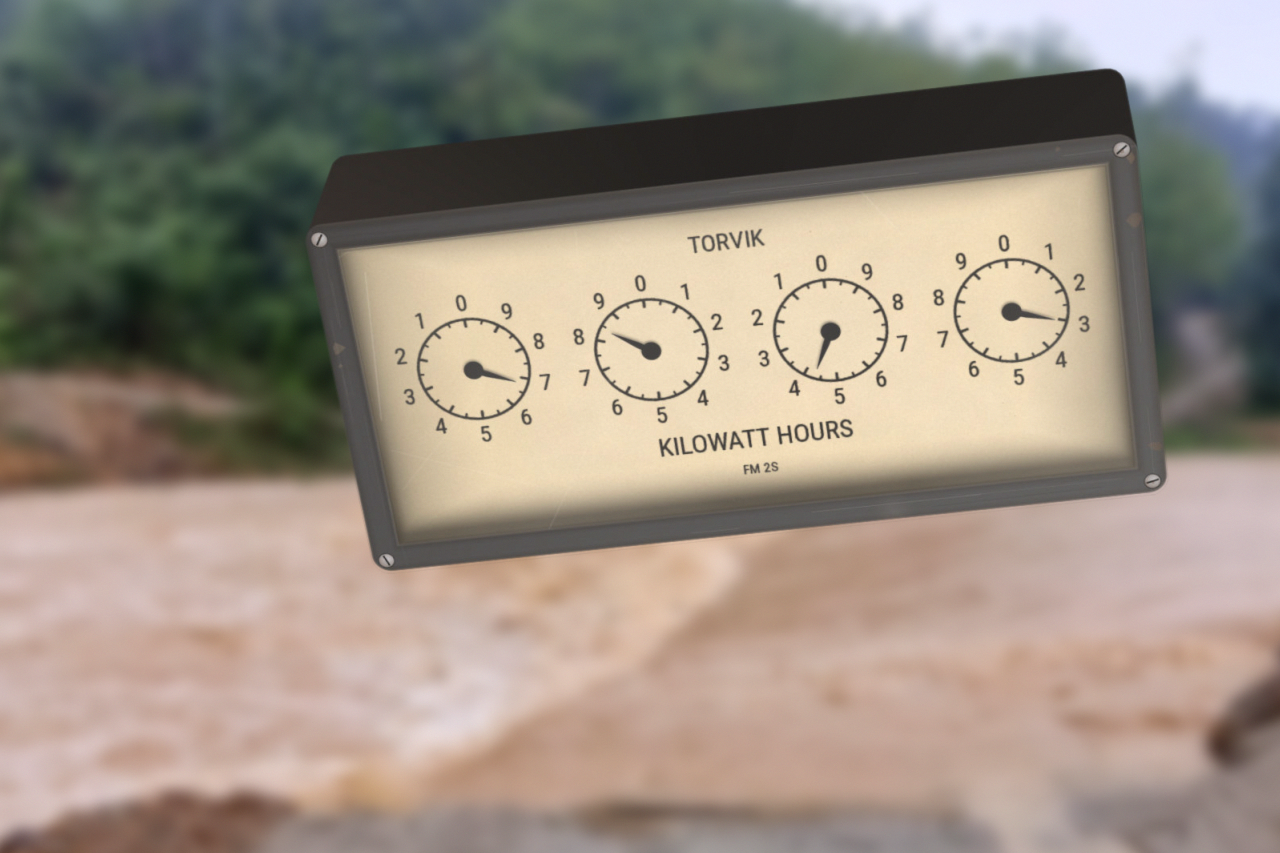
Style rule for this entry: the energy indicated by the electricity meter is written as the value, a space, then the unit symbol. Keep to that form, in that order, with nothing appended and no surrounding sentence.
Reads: 6843 kWh
